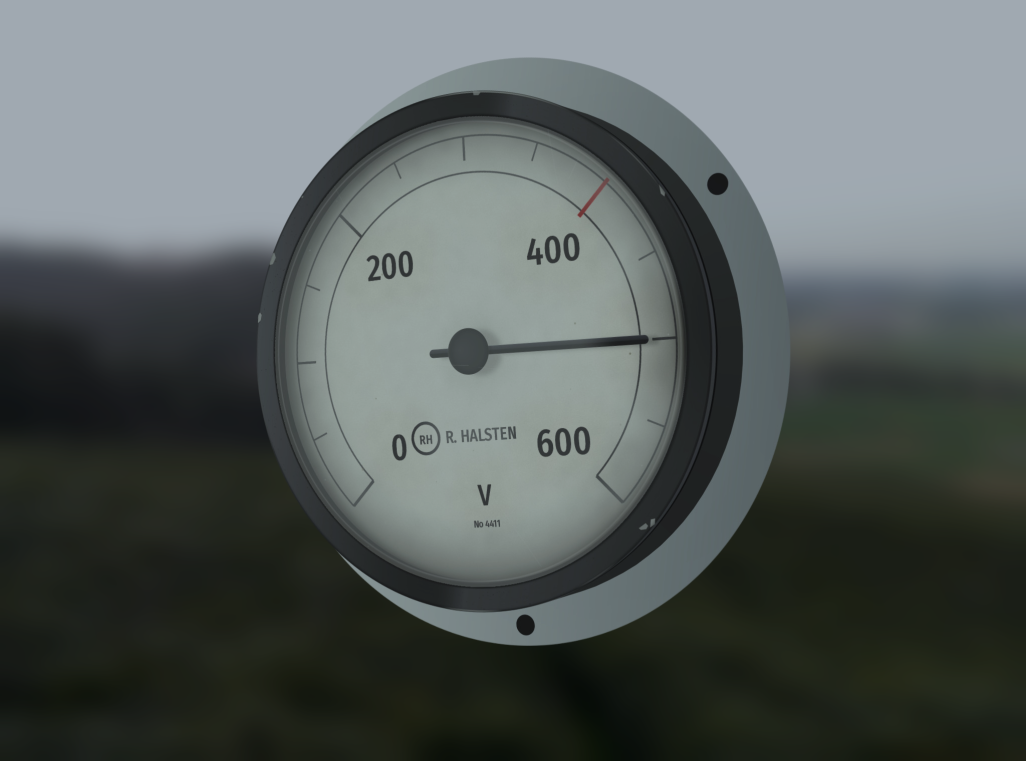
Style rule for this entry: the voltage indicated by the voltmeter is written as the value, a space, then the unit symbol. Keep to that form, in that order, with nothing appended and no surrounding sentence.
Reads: 500 V
